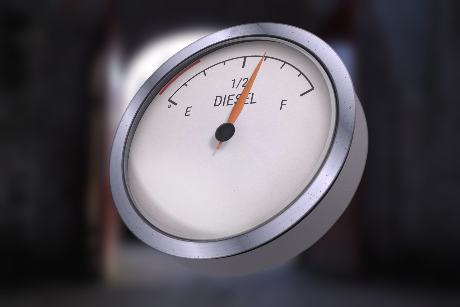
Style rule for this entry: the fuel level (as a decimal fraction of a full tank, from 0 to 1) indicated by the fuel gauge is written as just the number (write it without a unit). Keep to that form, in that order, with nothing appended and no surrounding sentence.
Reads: 0.625
